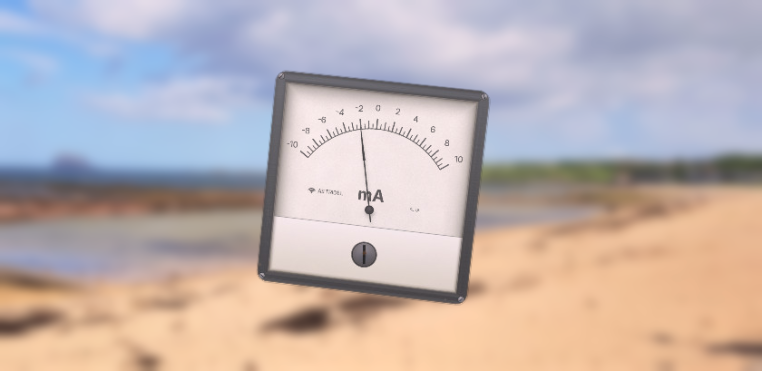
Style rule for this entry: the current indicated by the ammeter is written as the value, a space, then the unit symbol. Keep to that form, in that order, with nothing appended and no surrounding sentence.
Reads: -2 mA
